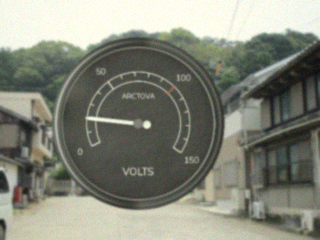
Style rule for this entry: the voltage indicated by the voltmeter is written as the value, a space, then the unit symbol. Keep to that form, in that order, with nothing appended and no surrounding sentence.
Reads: 20 V
